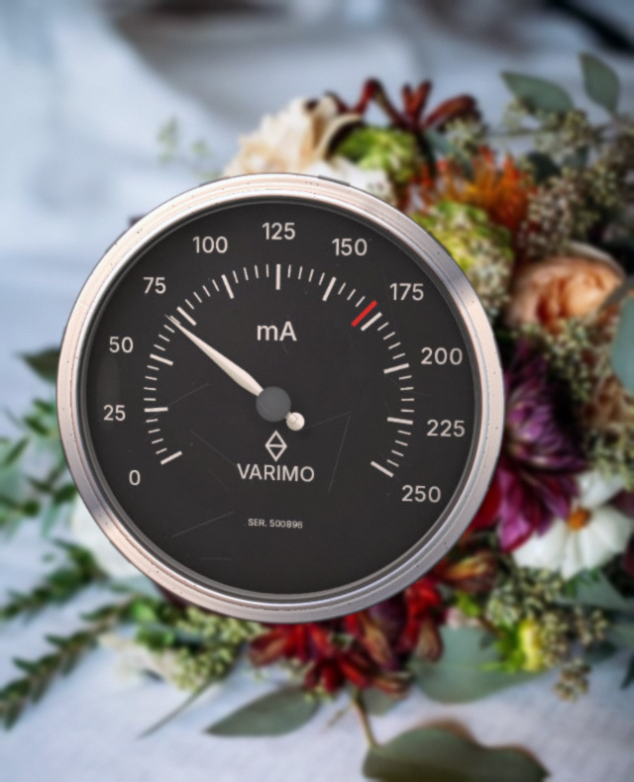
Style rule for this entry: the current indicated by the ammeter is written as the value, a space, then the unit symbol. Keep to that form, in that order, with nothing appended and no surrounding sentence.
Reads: 70 mA
